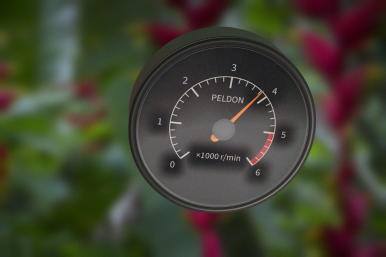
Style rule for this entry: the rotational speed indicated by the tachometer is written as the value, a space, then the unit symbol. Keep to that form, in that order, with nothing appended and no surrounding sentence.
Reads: 3800 rpm
